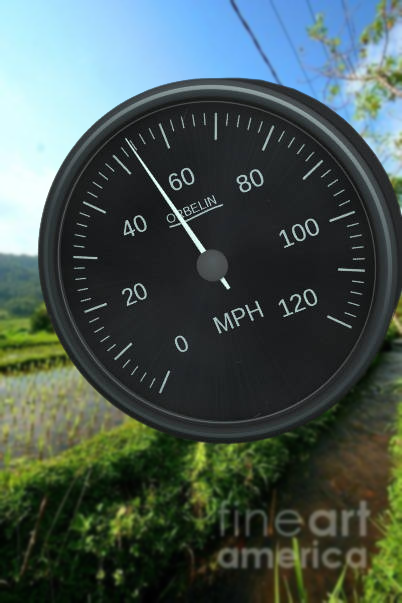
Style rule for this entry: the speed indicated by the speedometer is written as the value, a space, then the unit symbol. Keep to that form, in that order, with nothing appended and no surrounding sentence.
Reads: 54 mph
